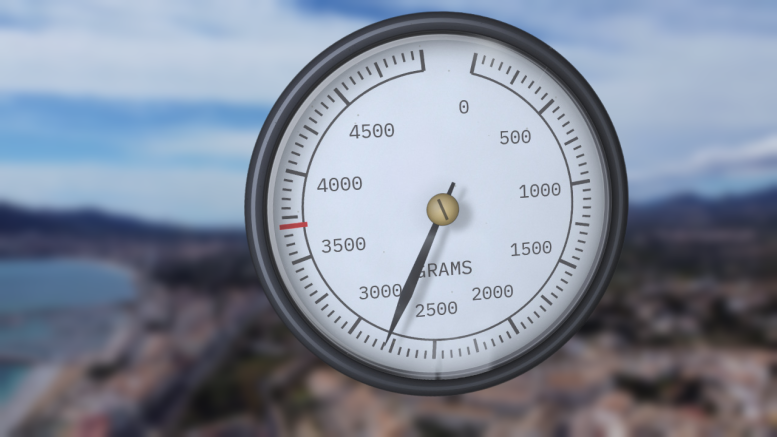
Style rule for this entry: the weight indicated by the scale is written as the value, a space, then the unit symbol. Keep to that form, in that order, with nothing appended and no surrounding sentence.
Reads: 2800 g
